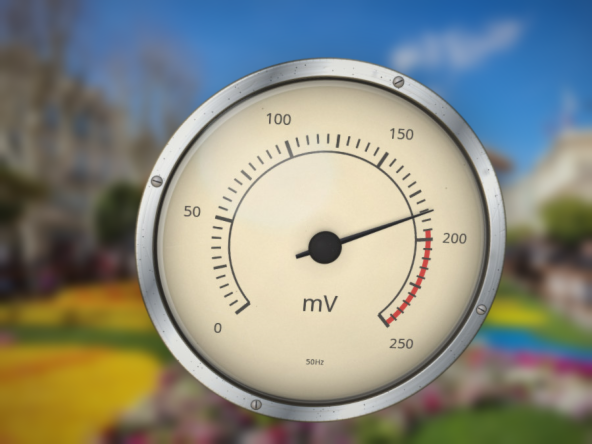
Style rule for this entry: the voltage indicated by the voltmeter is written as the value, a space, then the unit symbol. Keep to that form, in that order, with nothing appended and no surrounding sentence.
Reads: 185 mV
